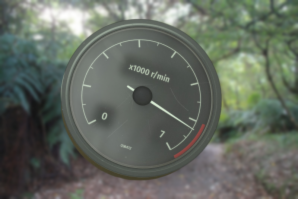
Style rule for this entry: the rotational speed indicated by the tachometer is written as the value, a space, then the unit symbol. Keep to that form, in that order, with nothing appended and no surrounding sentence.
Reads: 6250 rpm
